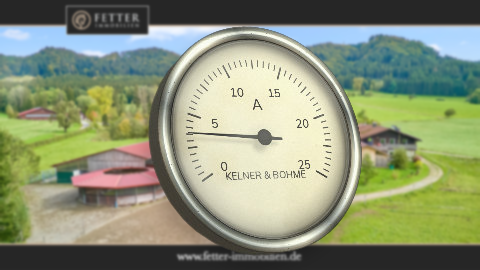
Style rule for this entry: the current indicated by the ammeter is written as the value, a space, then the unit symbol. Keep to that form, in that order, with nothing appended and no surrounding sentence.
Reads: 3.5 A
